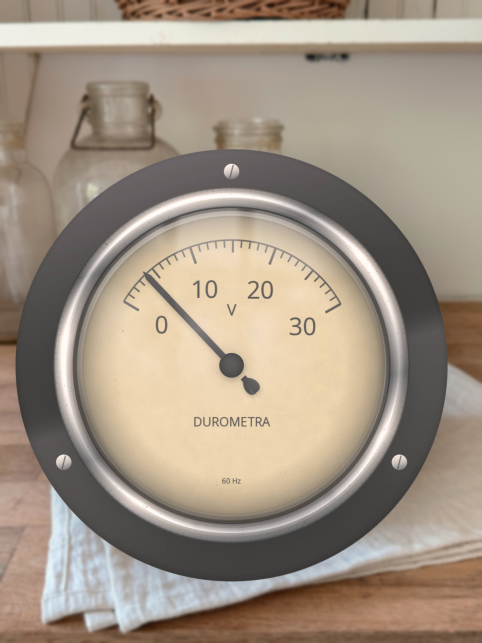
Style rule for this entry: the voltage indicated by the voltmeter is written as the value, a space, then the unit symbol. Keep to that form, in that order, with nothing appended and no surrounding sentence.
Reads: 4 V
